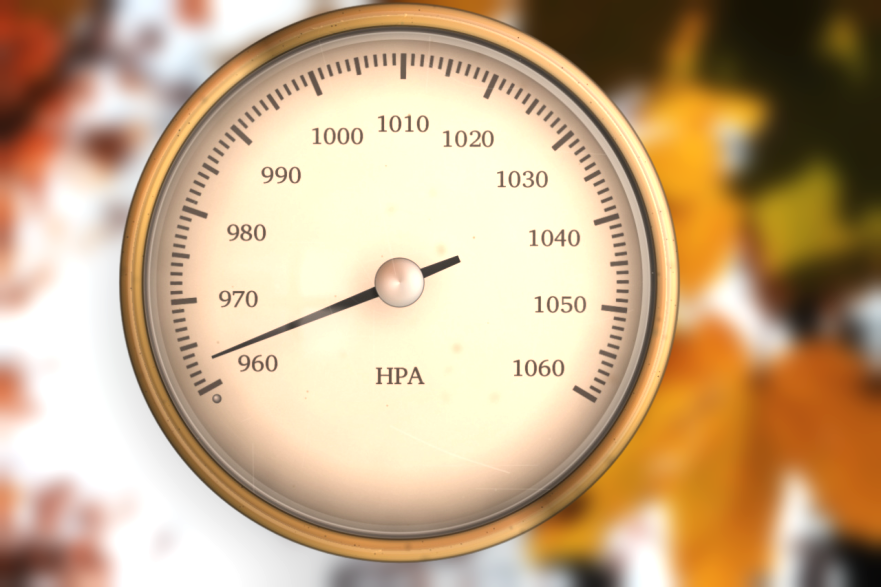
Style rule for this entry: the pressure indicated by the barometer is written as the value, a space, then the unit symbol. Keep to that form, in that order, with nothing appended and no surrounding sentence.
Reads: 963 hPa
